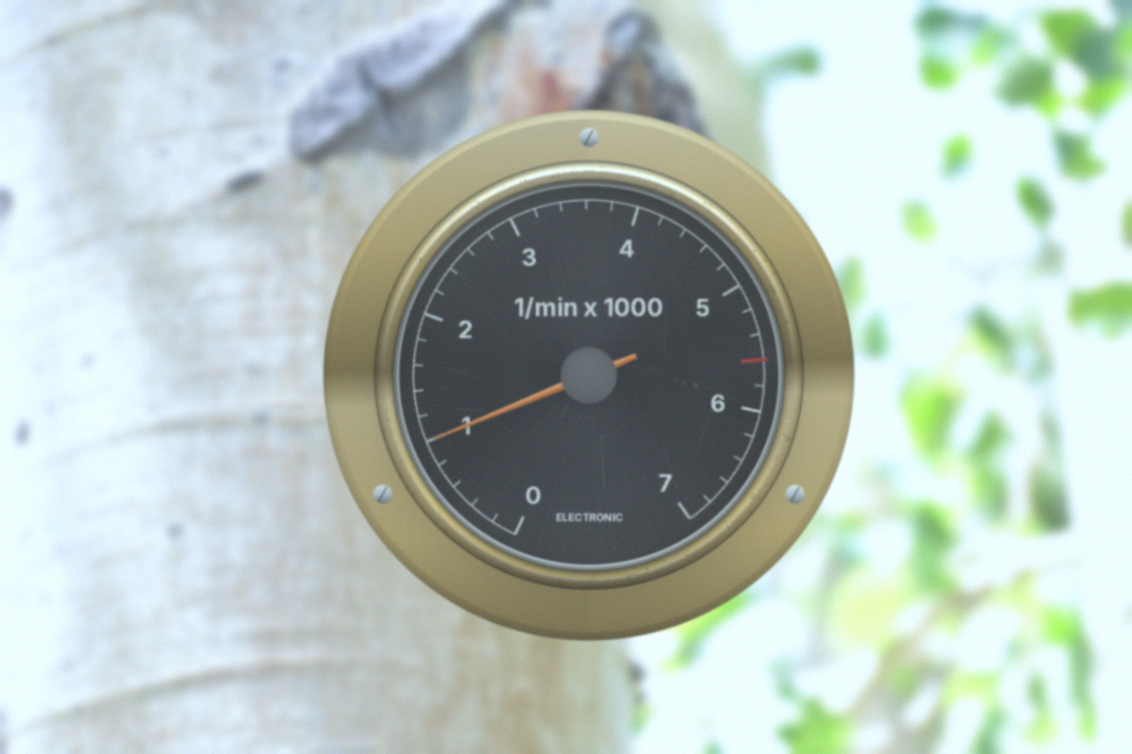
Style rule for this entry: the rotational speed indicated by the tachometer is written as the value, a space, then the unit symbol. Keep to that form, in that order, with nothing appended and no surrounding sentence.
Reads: 1000 rpm
